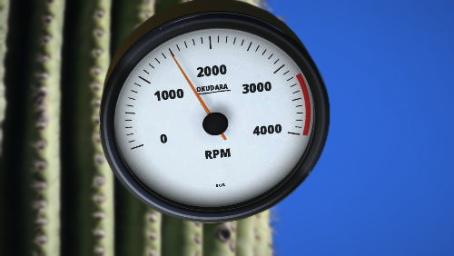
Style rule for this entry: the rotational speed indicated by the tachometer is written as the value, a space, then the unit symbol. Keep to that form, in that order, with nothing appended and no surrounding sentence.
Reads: 1500 rpm
